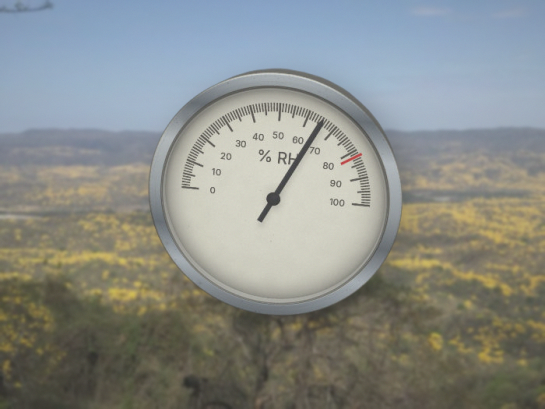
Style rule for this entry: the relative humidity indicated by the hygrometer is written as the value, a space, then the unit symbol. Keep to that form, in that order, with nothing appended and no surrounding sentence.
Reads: 65 %
